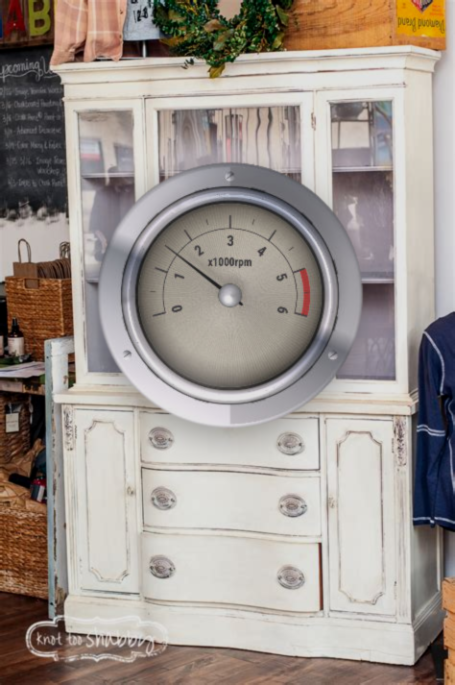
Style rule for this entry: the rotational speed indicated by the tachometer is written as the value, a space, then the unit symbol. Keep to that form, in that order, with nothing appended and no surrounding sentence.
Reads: 1500 rpm
